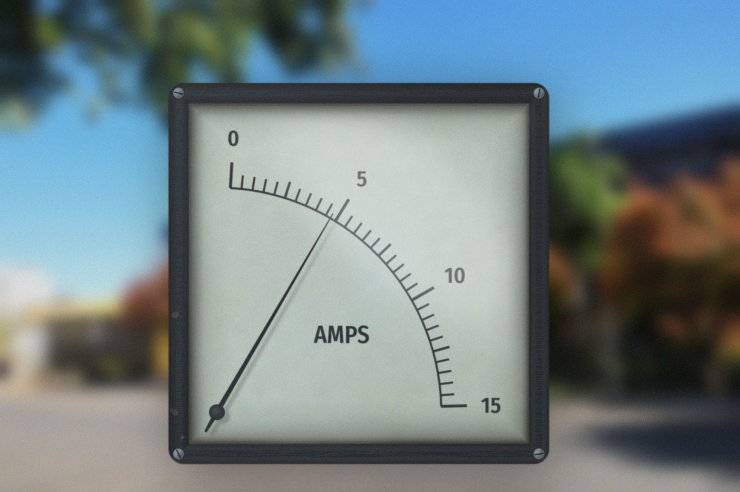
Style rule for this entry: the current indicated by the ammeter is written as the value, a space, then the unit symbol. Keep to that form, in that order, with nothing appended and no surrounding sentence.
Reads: 4.75 A
